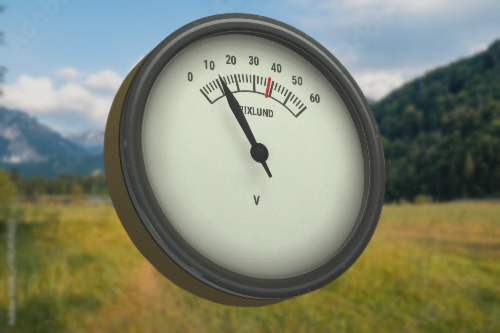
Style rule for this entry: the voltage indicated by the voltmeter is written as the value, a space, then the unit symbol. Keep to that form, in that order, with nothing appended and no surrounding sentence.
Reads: 10 V
